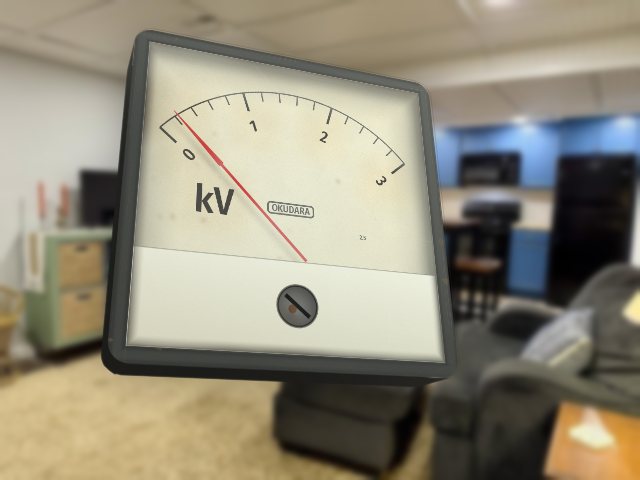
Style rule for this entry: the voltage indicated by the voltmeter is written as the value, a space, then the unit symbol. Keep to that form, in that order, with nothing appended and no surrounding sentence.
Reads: 0.2 kV
